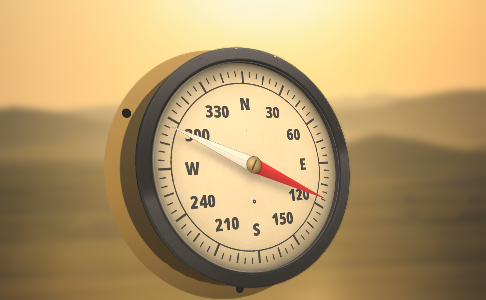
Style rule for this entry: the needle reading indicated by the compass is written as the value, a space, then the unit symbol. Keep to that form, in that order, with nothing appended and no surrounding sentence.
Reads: 115 °
